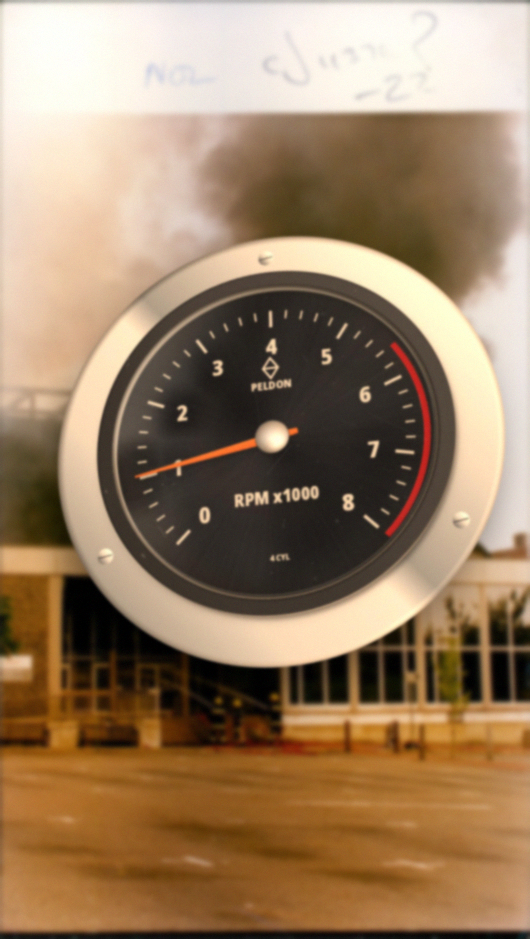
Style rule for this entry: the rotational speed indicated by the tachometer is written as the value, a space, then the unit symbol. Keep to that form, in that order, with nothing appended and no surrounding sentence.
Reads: 1000 rpm
